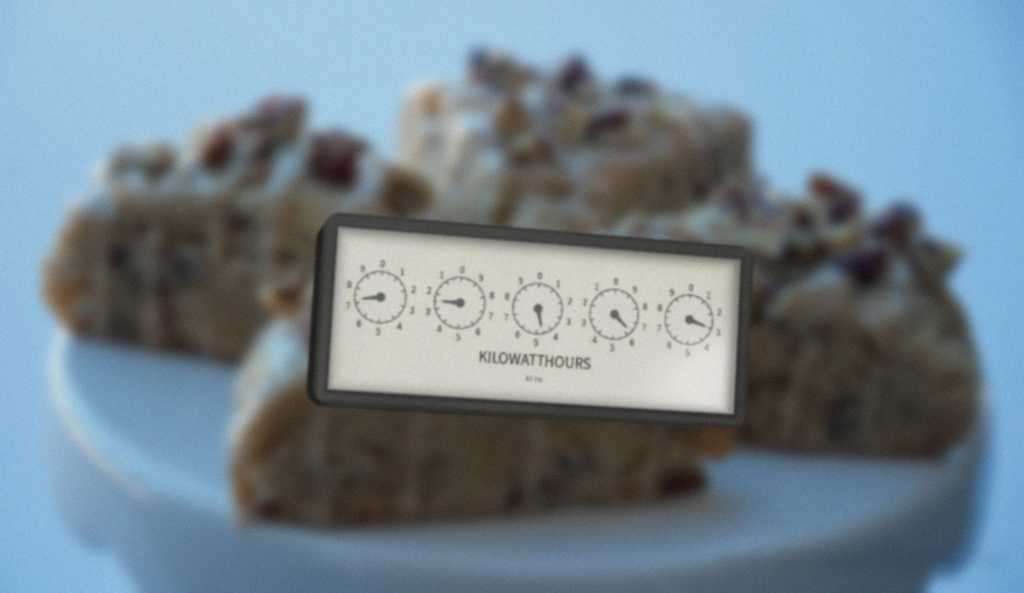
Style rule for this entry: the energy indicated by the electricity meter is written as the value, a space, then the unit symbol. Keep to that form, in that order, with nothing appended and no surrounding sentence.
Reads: 72463 kWh
